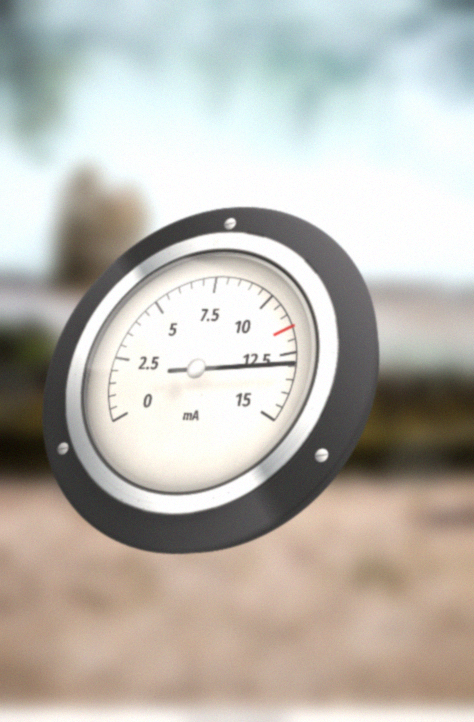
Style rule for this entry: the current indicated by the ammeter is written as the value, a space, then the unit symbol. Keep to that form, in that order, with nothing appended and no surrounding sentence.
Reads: 13 mA
